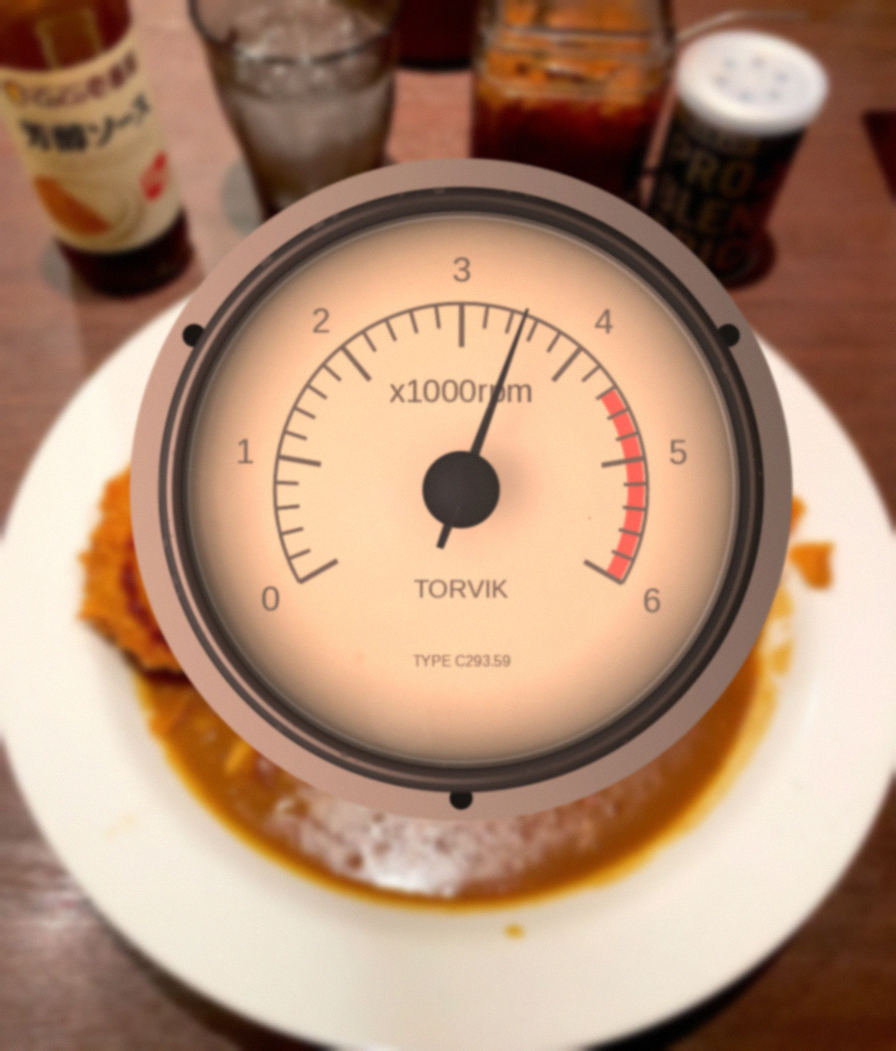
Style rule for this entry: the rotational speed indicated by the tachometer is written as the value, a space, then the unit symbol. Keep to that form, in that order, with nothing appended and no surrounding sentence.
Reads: 3500 rpm
